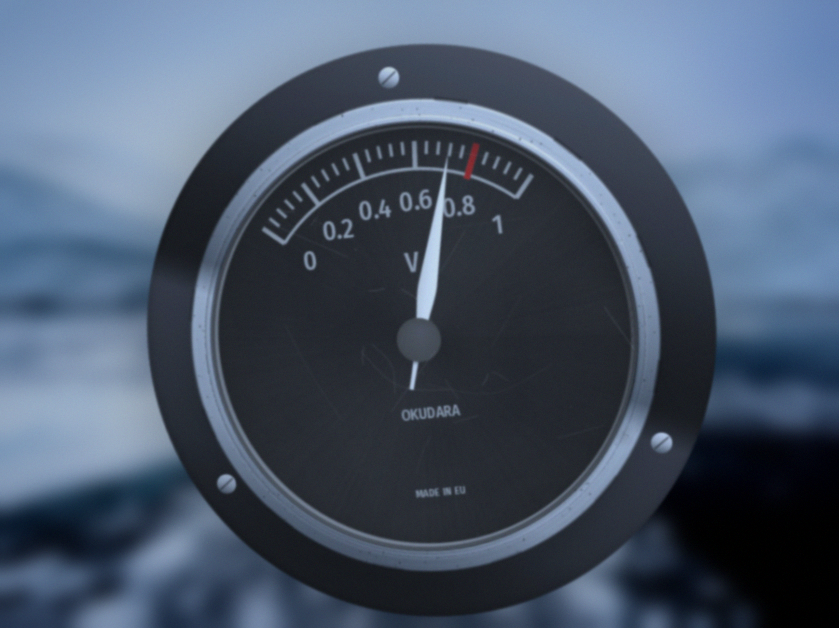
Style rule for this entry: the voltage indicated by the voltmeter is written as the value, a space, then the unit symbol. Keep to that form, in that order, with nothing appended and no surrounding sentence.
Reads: 0.72 V
